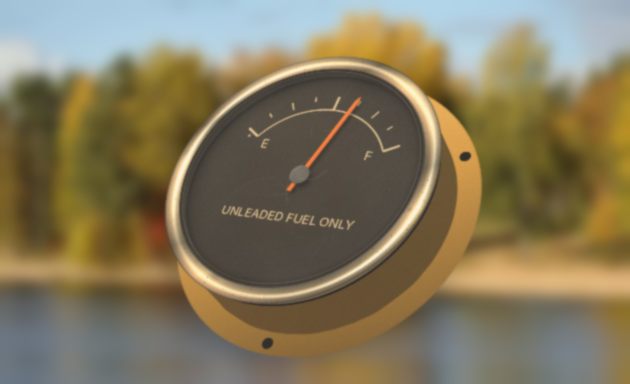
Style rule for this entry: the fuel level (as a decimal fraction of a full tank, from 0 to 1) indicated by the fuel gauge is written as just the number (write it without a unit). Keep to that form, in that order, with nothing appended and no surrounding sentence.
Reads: 0.625
